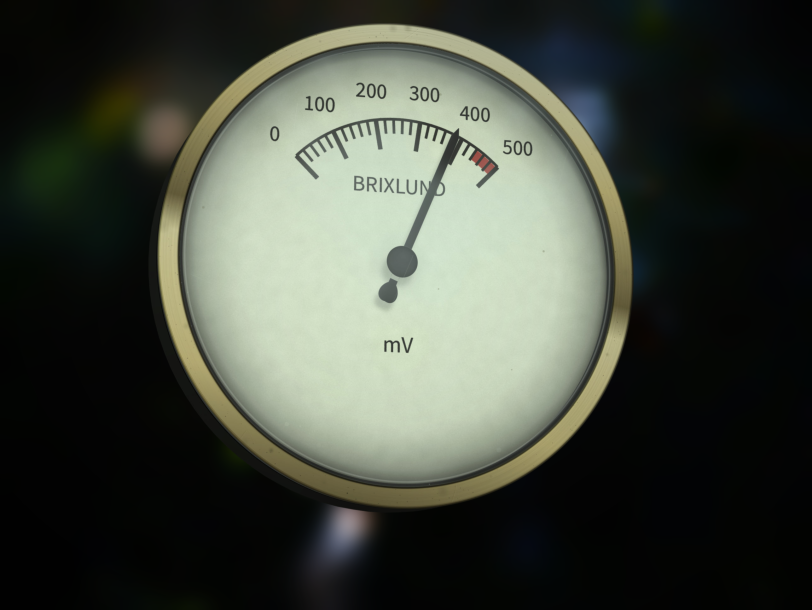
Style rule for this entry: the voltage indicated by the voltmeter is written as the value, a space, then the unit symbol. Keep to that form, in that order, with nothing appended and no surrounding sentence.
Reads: 380 mV
